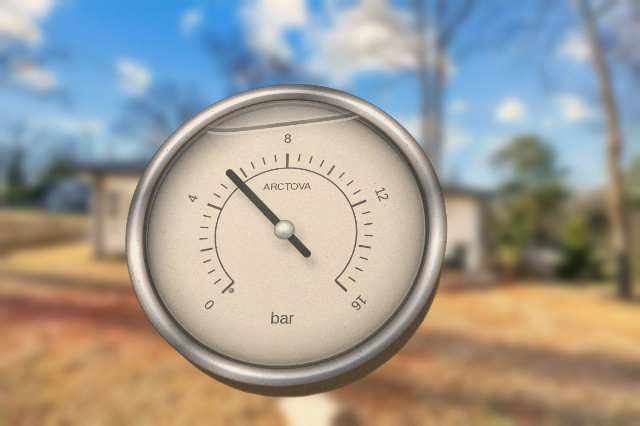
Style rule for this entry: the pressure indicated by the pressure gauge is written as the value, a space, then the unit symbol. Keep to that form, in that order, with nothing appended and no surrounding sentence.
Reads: 5.5 bar
